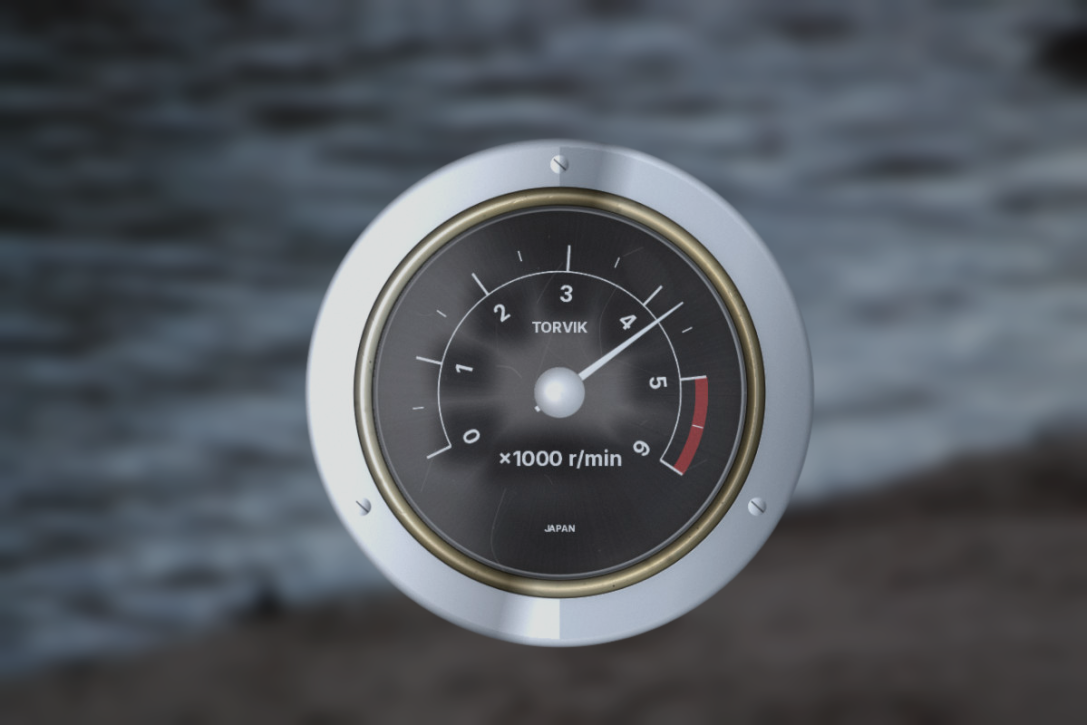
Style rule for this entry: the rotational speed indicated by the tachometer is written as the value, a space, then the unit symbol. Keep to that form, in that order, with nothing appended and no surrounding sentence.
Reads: 4250 rpm
